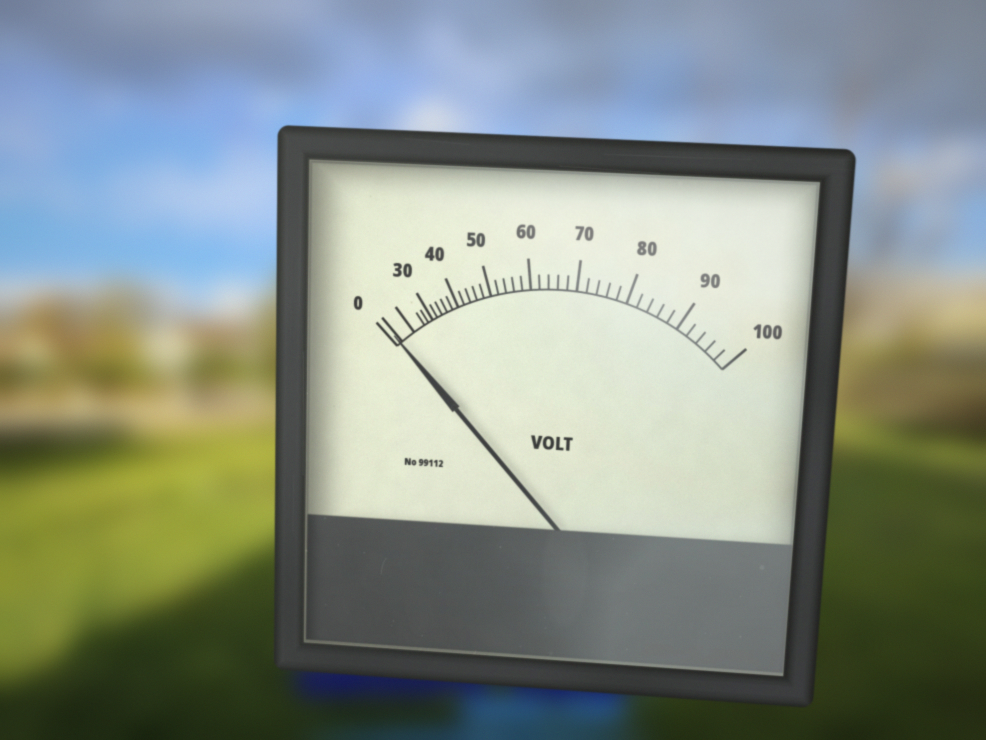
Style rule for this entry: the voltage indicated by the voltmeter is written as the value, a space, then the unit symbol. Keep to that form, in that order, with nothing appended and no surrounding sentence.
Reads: 10 V
